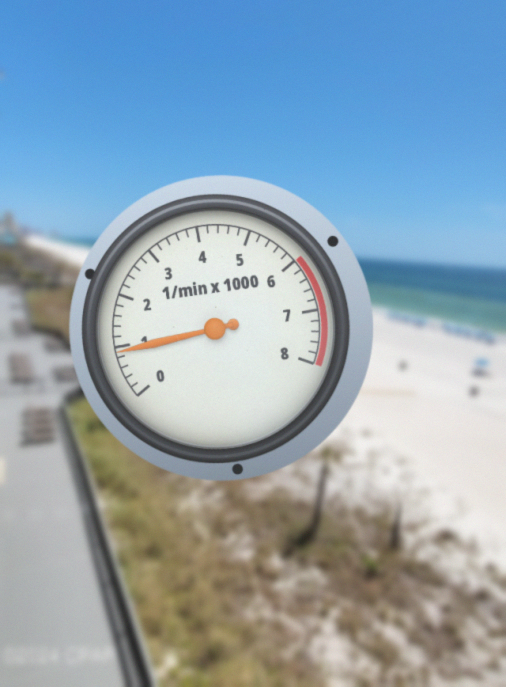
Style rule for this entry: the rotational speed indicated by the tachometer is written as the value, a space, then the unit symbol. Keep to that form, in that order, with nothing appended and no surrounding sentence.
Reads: 900 rpm
